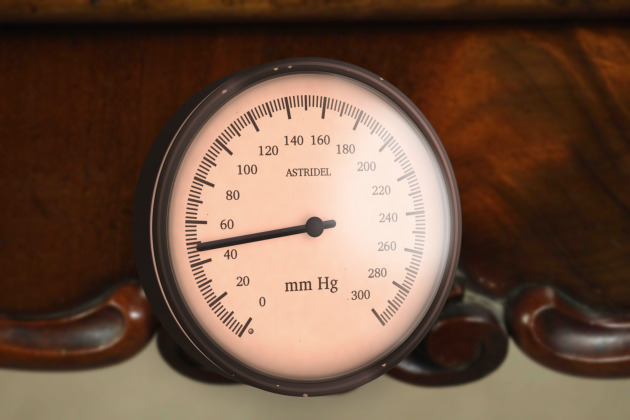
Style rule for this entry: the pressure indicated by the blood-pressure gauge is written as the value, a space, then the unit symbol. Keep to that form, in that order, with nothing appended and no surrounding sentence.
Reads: 48 mmHg
